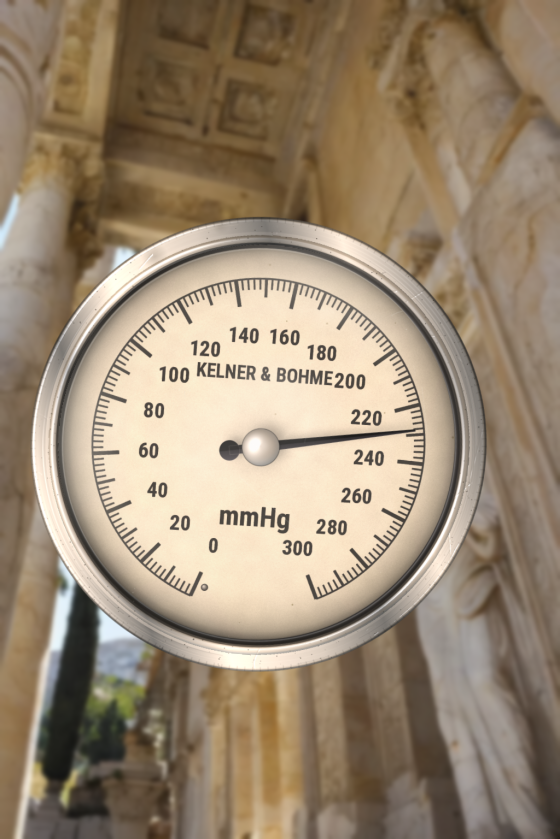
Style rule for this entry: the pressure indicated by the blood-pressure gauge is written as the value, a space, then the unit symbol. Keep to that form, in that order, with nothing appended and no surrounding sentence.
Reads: 228 mmHg
